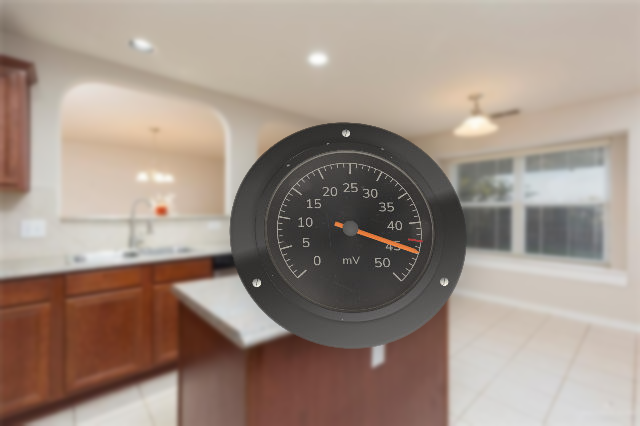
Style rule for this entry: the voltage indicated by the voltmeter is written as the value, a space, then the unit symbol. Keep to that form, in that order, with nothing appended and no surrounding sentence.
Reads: 45 mV
